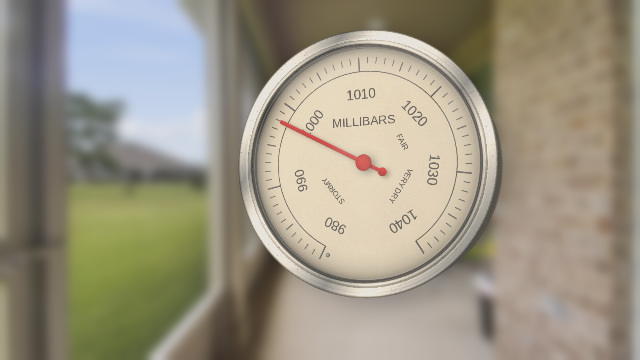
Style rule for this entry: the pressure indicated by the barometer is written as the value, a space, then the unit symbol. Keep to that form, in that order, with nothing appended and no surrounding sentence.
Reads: 998 mbar
